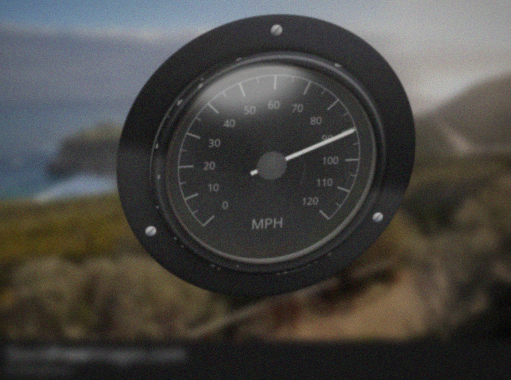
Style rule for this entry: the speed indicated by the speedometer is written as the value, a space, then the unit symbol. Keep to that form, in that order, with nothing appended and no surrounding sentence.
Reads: 90 mph
